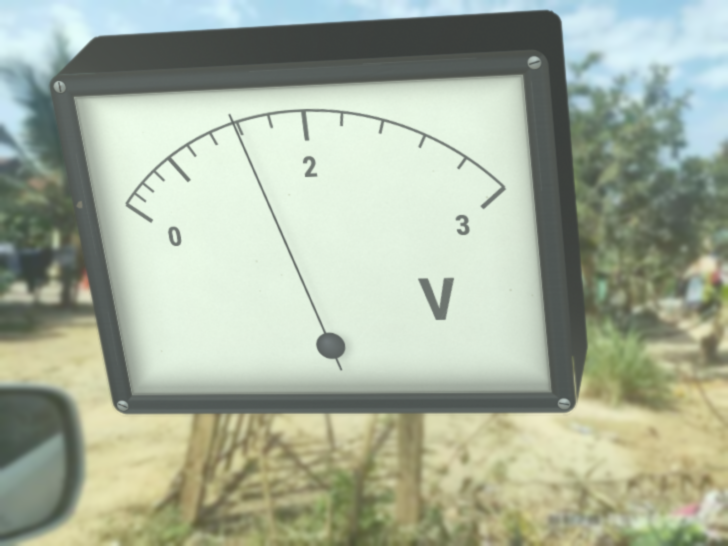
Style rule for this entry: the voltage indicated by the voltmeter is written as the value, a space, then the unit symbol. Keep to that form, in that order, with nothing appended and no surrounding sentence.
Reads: 1.6 V
